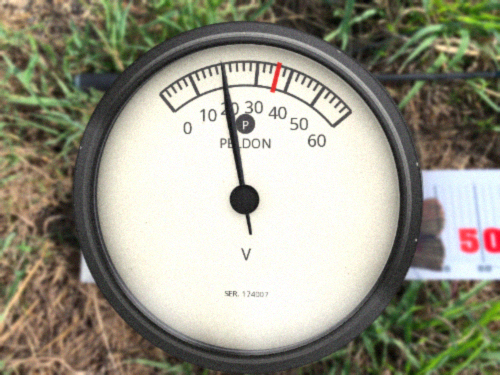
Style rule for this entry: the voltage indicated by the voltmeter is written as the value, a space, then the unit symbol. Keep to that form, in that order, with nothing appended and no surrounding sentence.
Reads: 20 V
